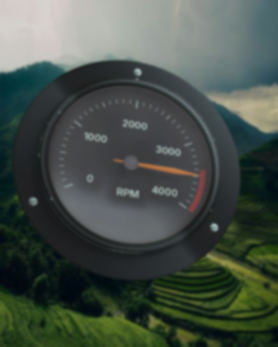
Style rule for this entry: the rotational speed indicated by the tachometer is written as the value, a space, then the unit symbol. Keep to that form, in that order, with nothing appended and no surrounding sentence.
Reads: 3500 rpm
